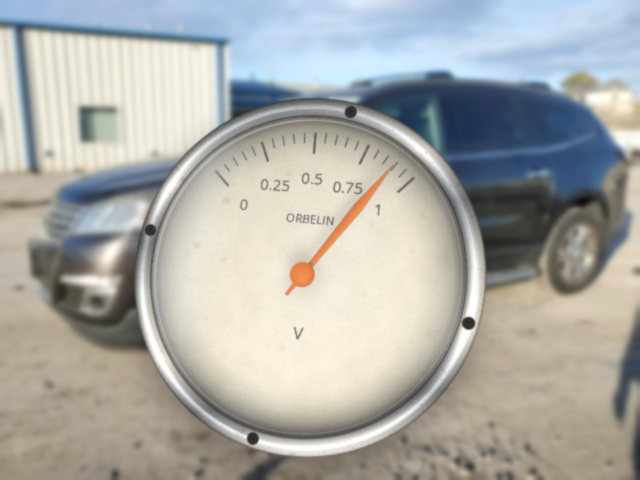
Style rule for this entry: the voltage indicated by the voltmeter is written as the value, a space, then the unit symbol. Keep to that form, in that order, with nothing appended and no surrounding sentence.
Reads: 0.9 V
